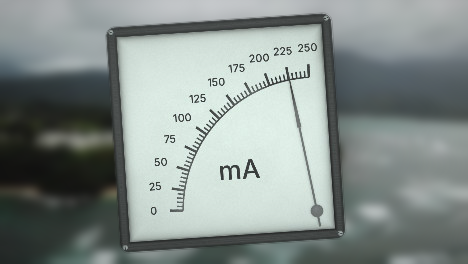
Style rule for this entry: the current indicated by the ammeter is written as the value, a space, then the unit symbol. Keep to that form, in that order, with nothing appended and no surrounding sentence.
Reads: 225 mA
